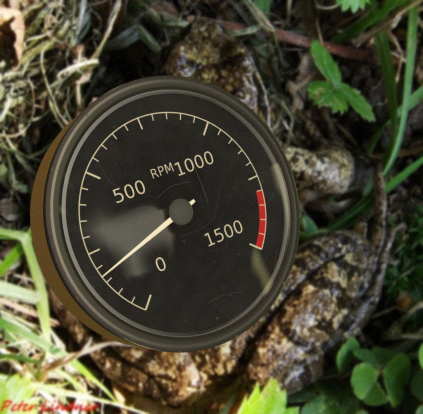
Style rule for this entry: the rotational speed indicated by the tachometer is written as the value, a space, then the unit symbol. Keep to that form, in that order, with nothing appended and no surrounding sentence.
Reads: 175 rpm
